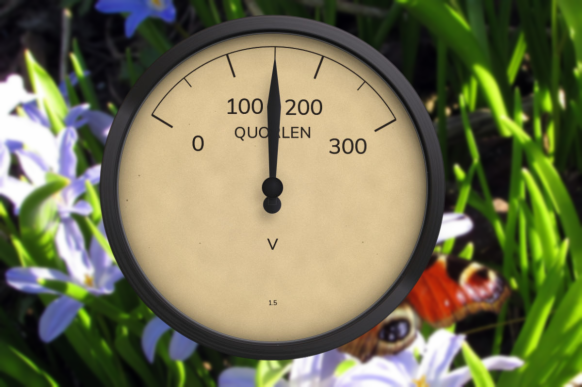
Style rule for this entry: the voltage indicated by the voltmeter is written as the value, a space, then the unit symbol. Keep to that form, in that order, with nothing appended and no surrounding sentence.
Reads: 150 V
